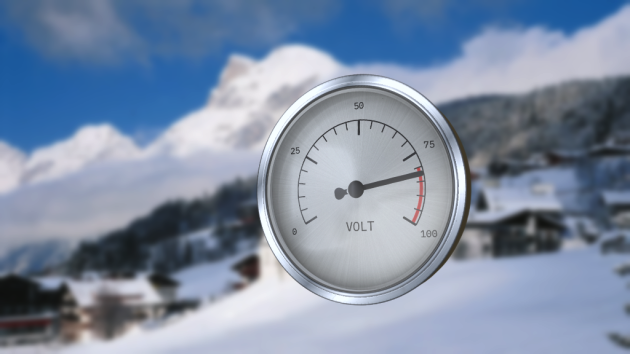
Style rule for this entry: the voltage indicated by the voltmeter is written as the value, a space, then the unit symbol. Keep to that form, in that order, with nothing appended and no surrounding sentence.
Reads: 82.5 V
